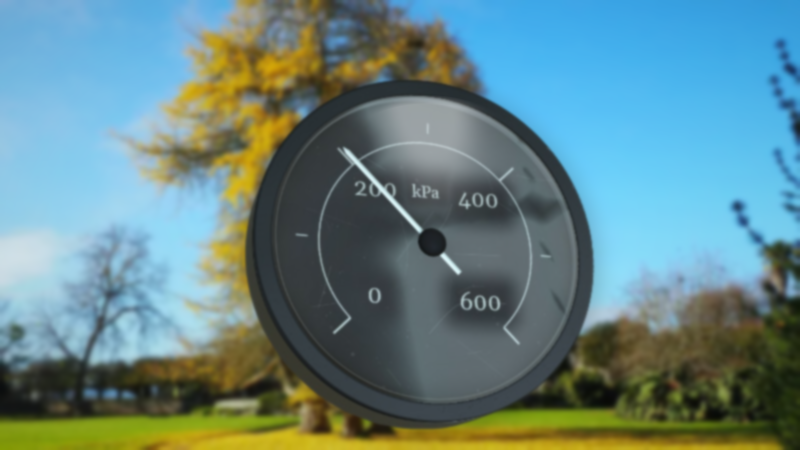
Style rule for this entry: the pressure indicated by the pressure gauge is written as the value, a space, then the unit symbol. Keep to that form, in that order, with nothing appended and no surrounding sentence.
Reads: 200 kPa
